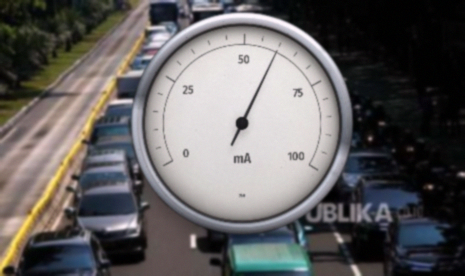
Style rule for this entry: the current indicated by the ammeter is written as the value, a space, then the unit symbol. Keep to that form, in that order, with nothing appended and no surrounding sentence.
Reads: 60 mA
